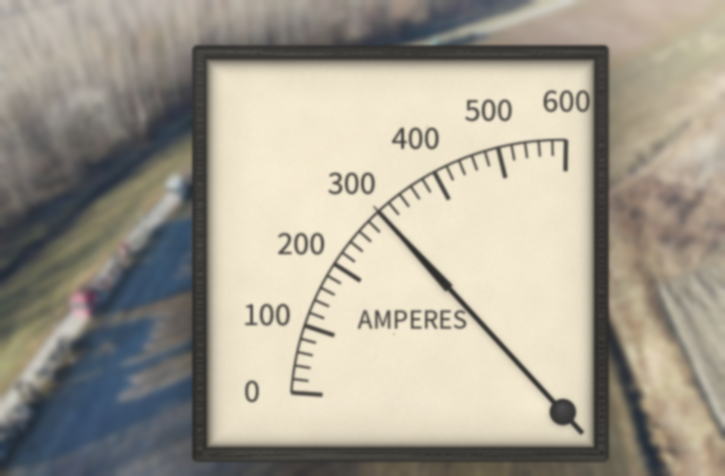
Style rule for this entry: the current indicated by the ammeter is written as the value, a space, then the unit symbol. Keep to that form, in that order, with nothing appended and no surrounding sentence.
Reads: 300 A
